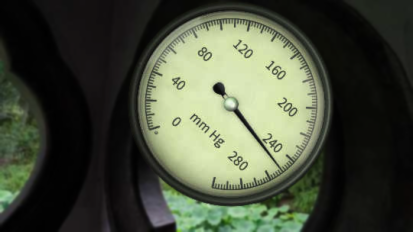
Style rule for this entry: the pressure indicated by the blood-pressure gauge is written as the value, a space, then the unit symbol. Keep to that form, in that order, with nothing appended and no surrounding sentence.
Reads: 250 mmHg
